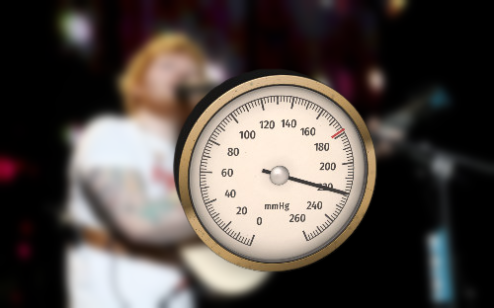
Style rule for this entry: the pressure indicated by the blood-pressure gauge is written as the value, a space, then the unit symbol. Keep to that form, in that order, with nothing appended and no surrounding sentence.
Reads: 220 mmHg
